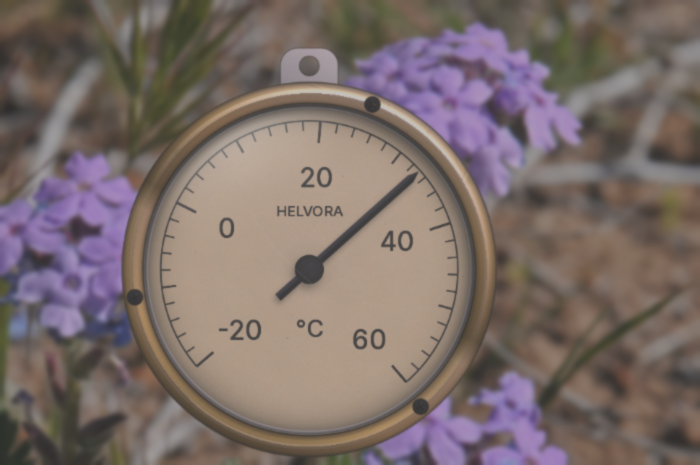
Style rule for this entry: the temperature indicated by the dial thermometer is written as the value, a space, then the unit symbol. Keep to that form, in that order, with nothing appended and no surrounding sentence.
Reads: 33 °C
